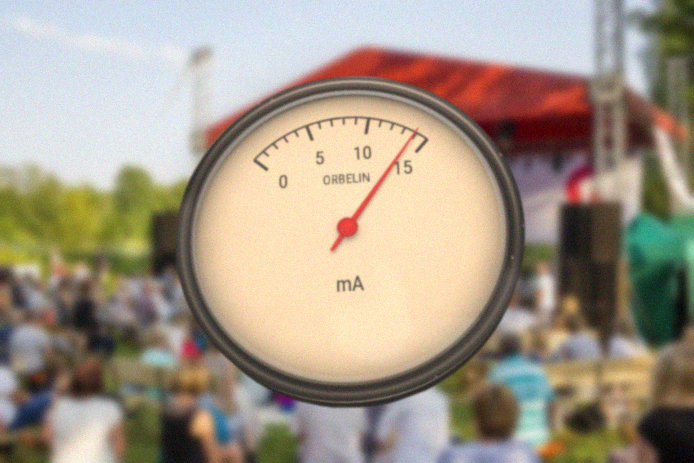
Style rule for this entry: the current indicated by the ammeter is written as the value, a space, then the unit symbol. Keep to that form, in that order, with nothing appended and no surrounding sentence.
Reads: 14 mA
